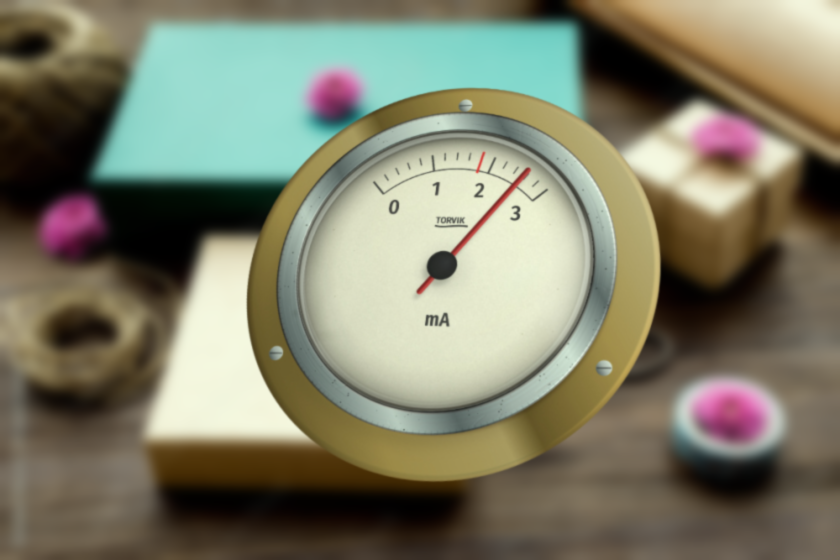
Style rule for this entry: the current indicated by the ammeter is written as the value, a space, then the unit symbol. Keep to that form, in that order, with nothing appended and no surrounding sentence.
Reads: 2.6 mA
